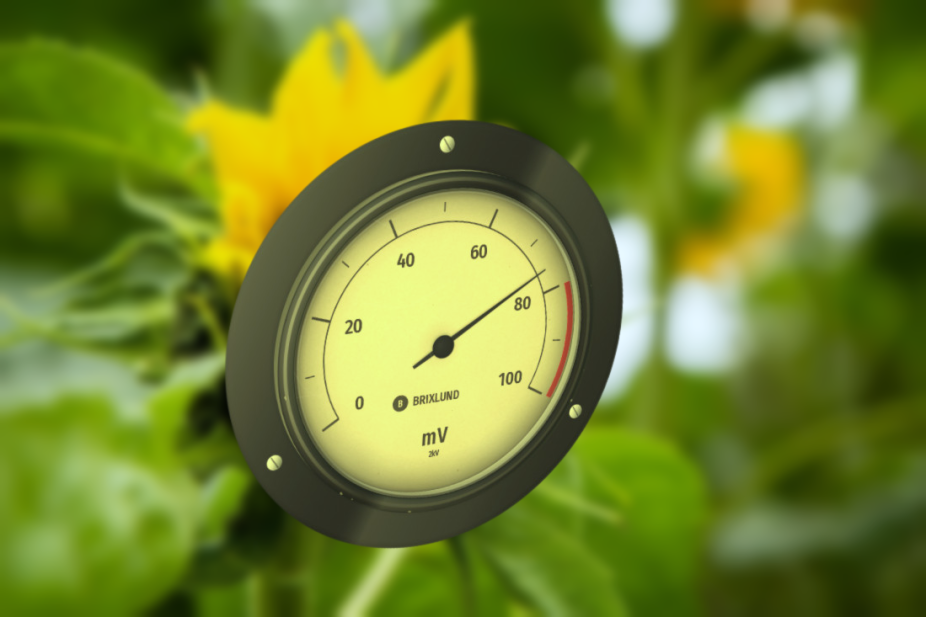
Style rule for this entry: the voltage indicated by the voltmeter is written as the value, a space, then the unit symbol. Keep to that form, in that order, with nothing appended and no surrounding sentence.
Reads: 75 mV
